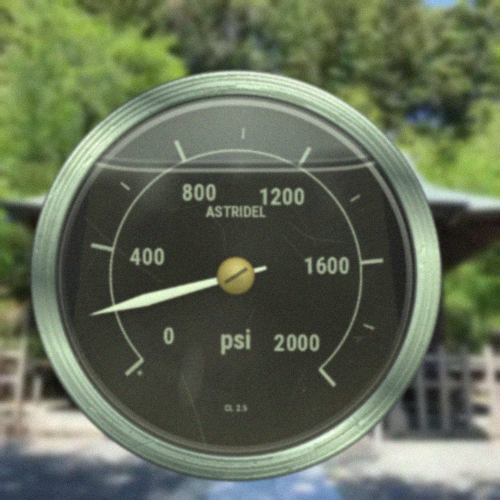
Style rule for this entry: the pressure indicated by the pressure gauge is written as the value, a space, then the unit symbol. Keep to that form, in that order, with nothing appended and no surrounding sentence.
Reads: 200 psi
